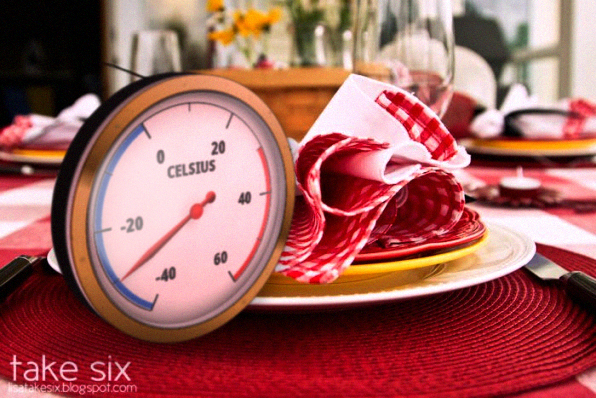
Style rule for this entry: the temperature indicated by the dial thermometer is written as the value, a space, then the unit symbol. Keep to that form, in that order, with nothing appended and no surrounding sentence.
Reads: -30 °C
